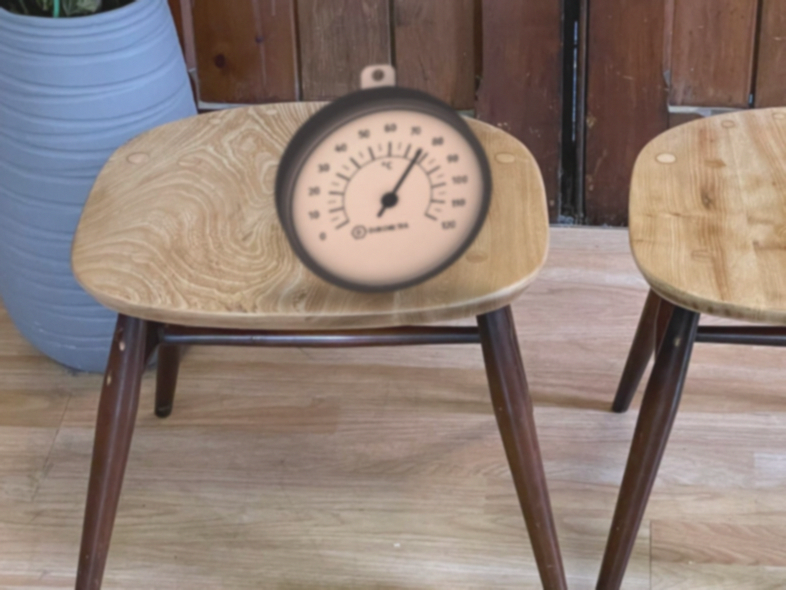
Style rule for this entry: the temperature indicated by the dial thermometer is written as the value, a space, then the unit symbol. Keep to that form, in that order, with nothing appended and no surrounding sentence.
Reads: 75 °C
